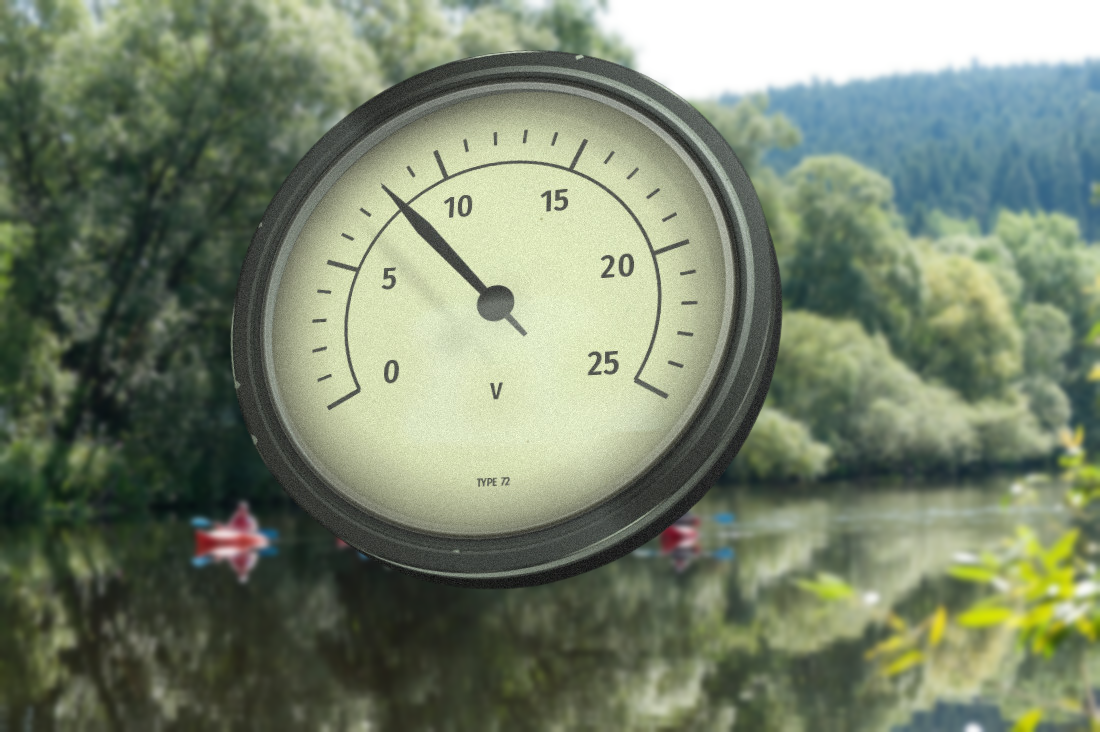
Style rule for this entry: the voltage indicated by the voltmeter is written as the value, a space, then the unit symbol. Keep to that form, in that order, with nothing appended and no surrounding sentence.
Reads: 8 V
